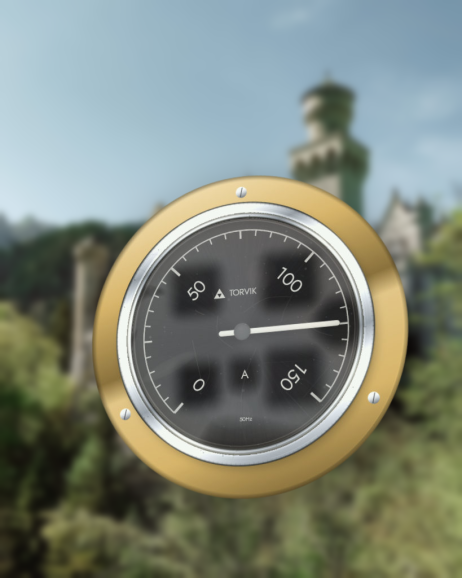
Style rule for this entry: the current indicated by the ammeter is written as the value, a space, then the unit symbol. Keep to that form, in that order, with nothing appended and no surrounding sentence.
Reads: 125 A
